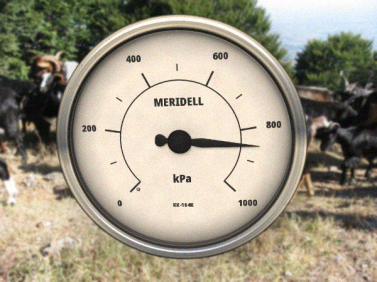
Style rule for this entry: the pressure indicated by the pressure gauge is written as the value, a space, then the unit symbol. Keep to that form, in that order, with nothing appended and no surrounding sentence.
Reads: 850 kPa
